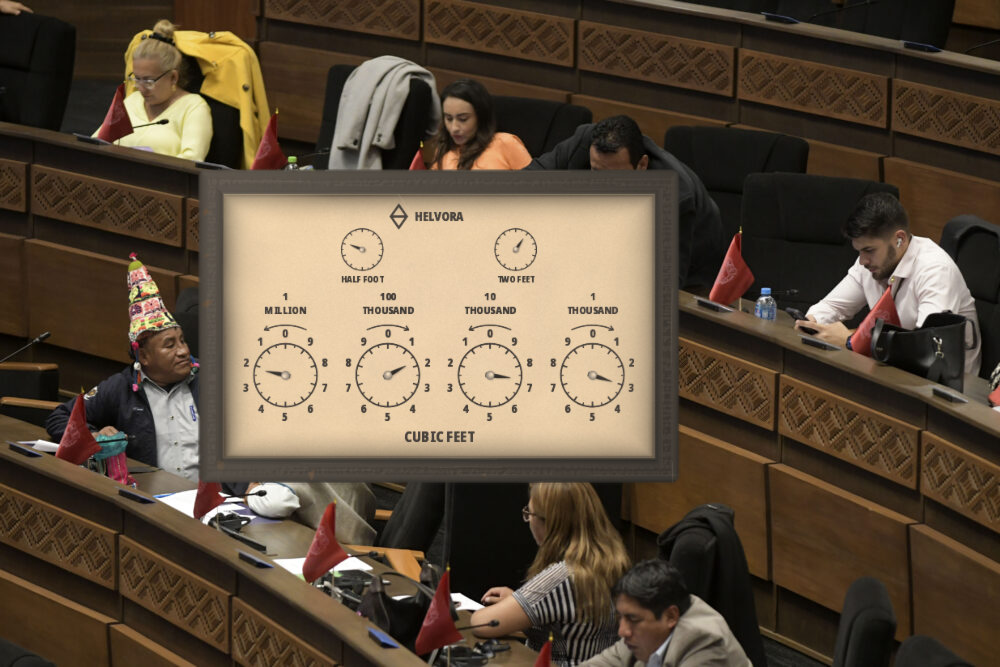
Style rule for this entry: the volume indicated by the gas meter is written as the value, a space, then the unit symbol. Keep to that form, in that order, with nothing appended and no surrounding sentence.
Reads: 217300 ft³
